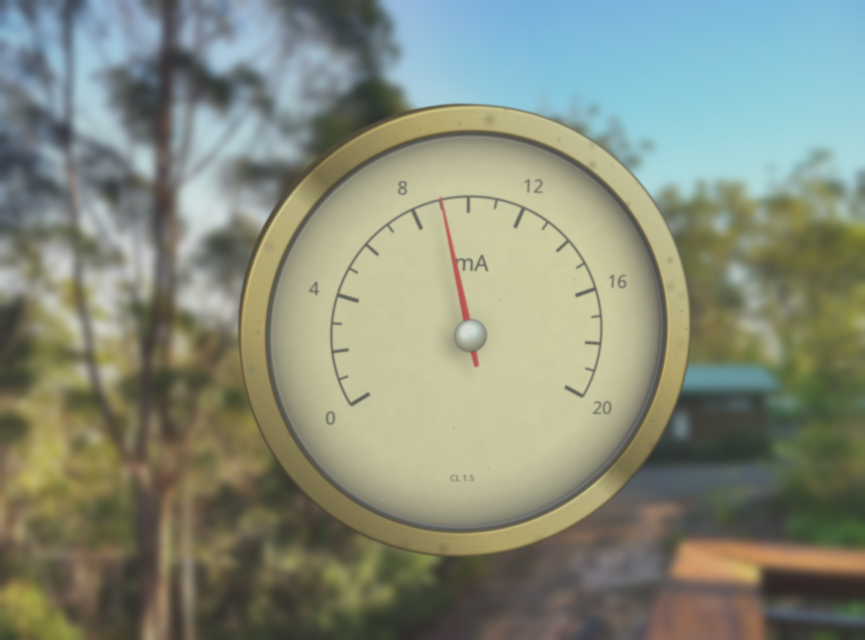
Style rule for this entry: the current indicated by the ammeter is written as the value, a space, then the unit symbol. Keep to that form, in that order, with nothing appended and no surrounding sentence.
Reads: 9 mA
